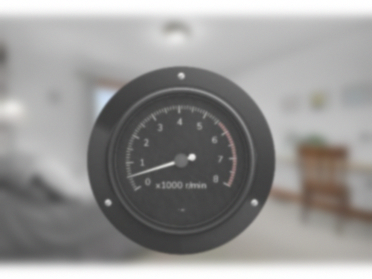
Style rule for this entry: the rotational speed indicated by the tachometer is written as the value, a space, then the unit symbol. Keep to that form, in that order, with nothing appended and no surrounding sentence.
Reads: 500 rpm
